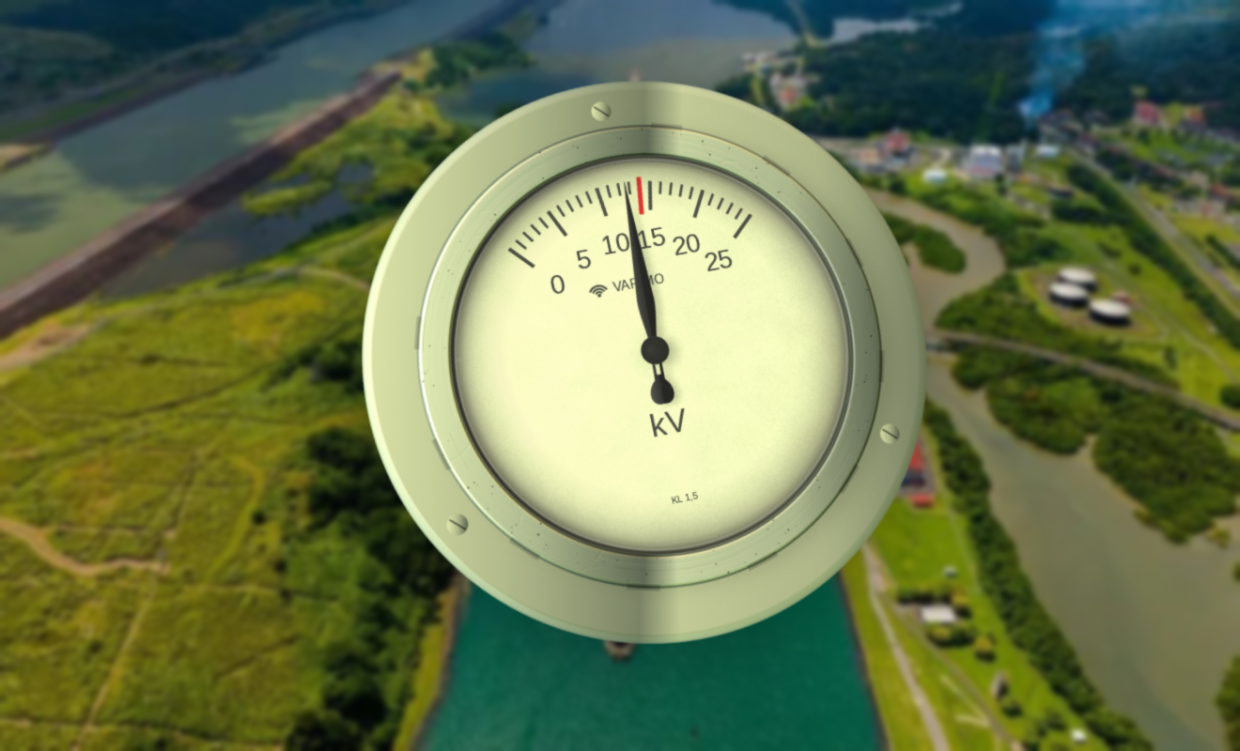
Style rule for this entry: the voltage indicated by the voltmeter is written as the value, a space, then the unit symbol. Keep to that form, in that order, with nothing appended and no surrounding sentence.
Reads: 12.5 kV
